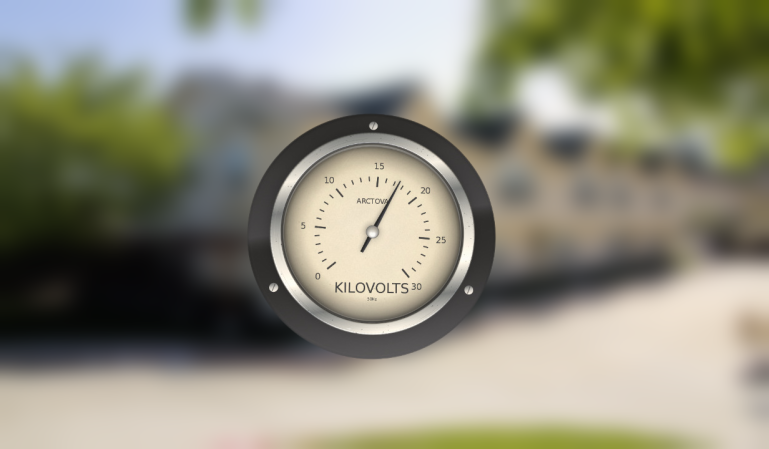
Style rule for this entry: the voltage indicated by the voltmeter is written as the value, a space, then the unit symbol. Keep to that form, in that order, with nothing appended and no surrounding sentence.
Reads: 17.5 kV
